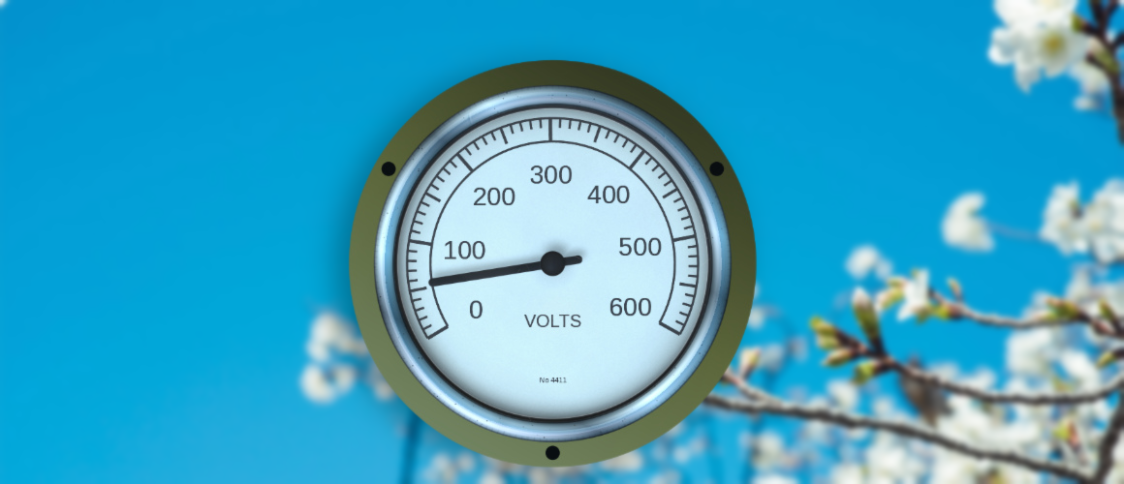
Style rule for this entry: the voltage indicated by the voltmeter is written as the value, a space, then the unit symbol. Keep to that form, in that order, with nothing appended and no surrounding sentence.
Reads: 55 V
